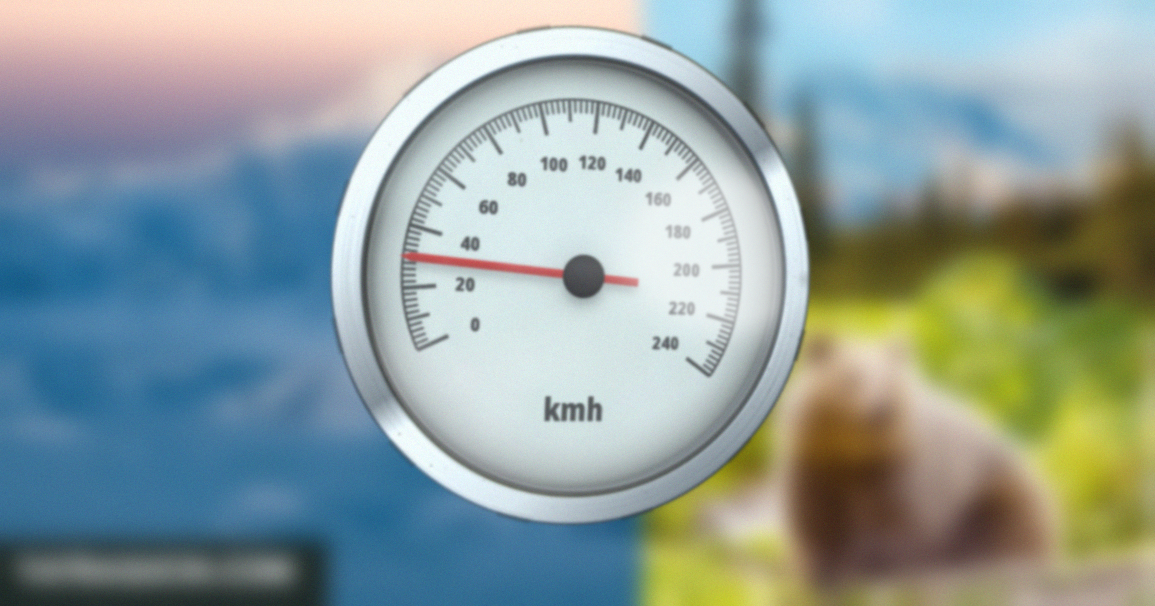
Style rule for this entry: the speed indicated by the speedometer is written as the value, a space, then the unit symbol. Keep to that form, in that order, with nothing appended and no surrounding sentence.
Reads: 30 km/h
